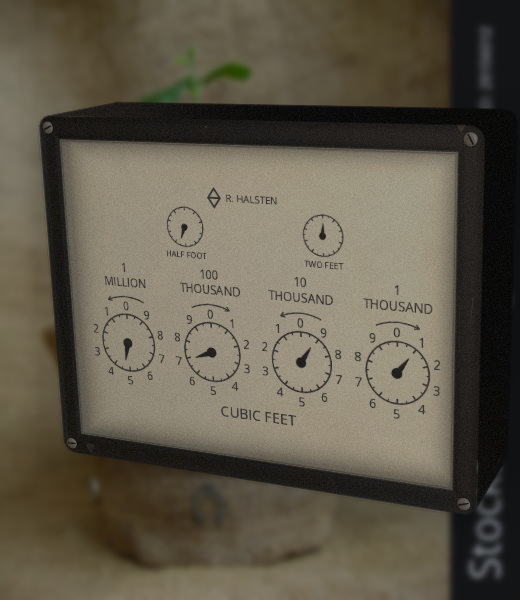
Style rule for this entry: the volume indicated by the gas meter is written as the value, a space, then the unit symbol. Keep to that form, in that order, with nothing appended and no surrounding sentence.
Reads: 469100 ft³
